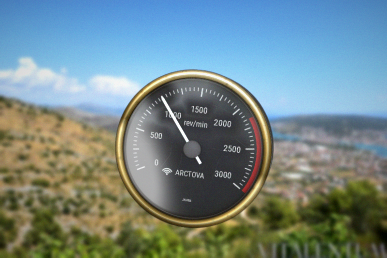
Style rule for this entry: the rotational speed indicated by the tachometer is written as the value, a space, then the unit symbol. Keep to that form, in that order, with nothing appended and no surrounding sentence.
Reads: 1000 rpm
